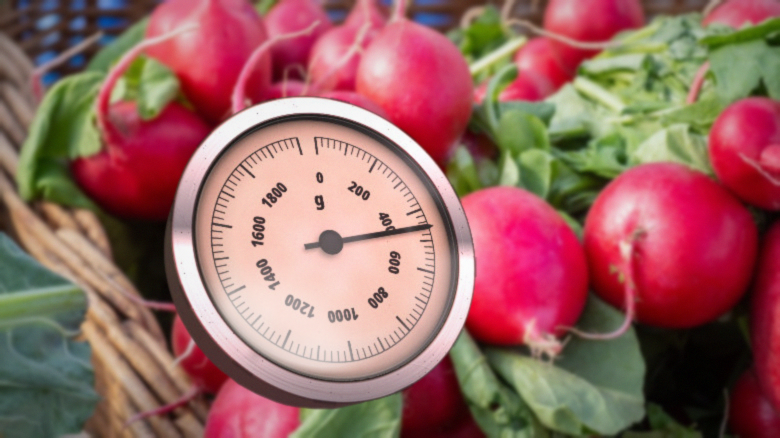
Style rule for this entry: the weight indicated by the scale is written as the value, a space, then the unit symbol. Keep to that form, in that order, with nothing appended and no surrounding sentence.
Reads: 460 g
